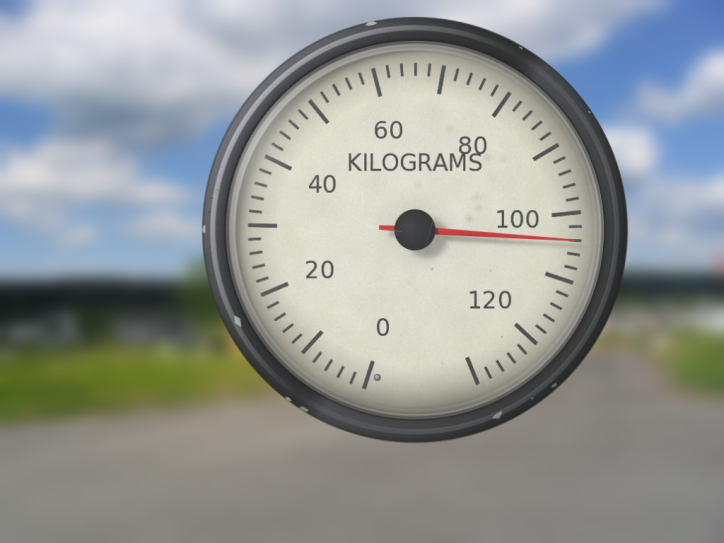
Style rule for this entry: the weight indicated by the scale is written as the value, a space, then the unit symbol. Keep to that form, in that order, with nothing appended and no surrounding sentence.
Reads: 104 kg
